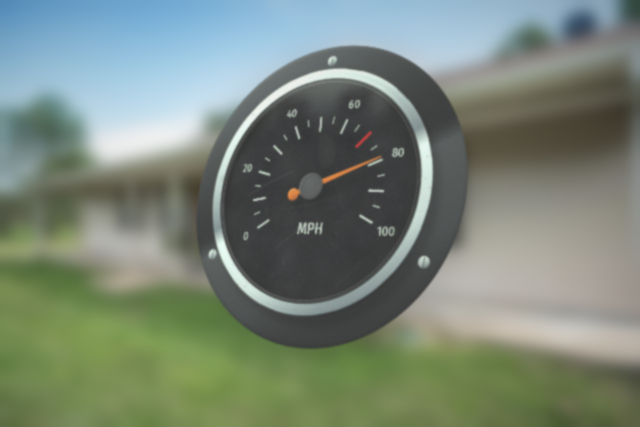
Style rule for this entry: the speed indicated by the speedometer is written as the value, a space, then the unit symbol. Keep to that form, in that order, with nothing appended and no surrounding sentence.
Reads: 80 mph
